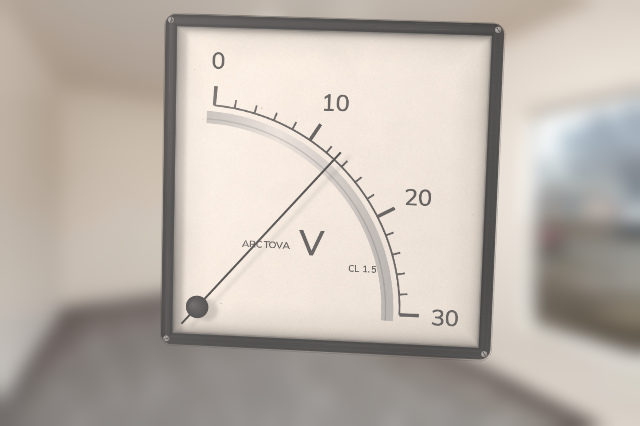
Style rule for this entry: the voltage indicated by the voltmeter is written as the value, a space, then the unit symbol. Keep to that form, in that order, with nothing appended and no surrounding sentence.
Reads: 13 V
